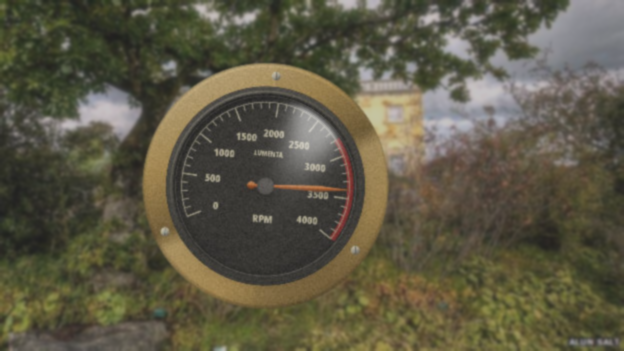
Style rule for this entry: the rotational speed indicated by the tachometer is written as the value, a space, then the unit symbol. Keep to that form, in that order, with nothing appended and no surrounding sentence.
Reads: 3400 rpm
